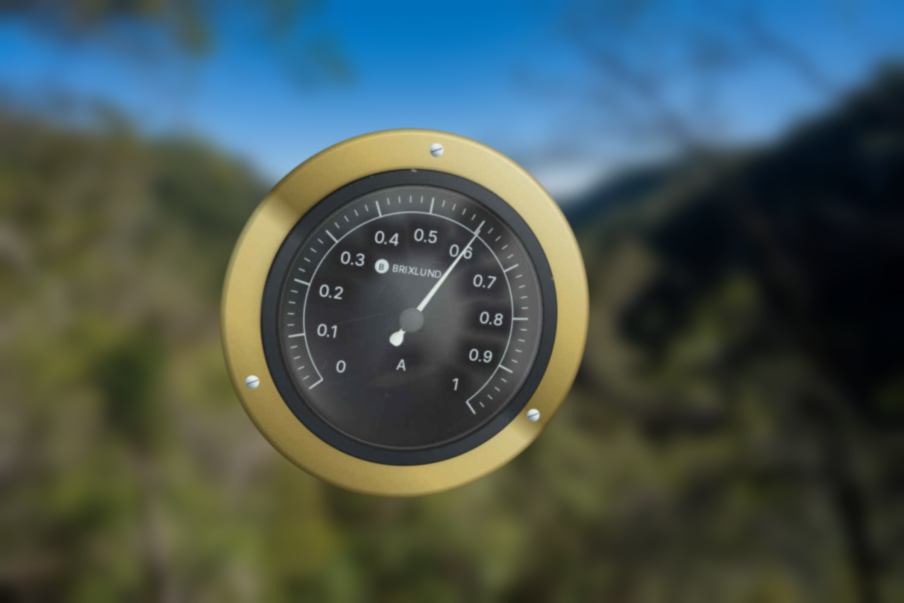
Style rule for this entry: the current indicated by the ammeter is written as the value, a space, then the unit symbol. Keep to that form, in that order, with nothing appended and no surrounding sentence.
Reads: 0.6 A
